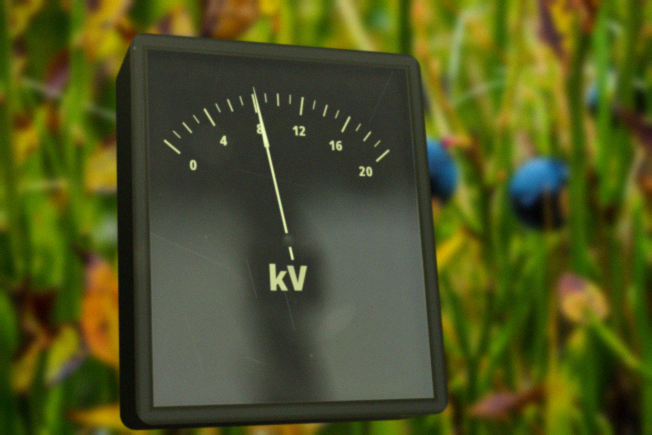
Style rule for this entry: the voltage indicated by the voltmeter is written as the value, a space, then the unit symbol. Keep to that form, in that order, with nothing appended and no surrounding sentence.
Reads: 8 kV
